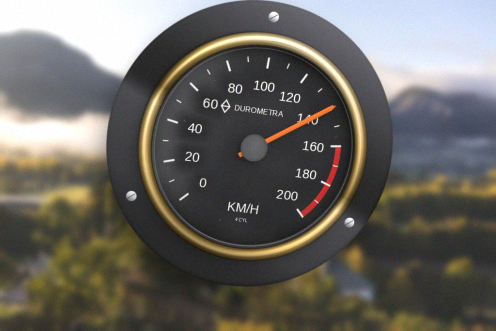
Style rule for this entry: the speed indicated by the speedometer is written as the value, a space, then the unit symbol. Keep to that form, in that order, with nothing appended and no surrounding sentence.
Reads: 140 km/h
